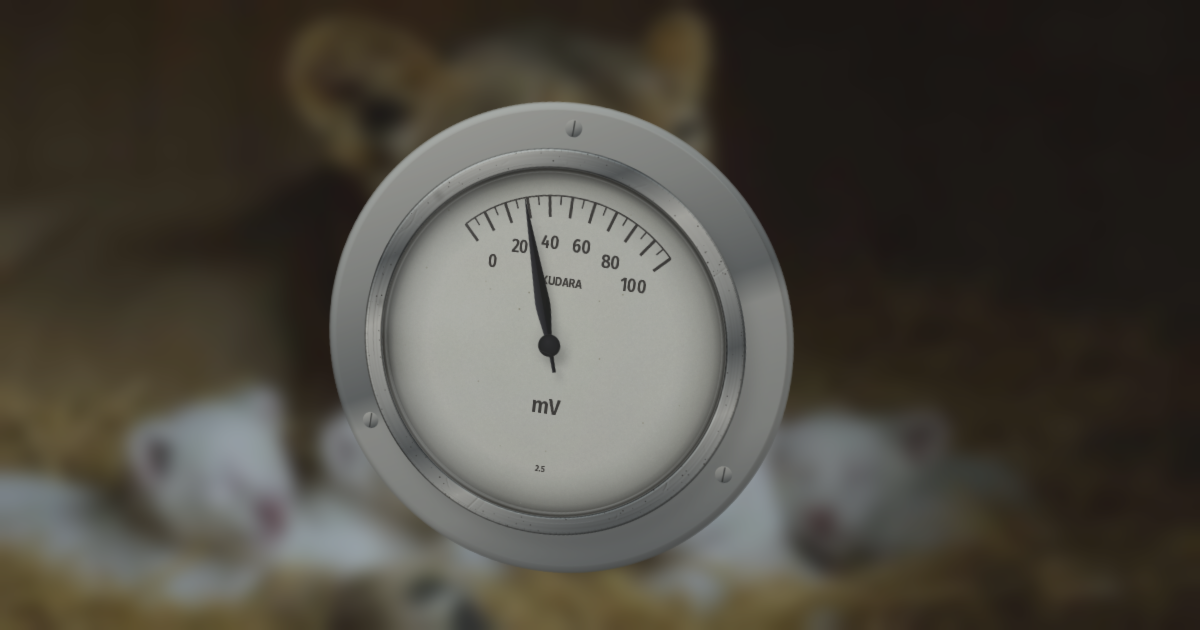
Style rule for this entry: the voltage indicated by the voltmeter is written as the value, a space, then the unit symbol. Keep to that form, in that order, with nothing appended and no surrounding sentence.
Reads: 30 mV
